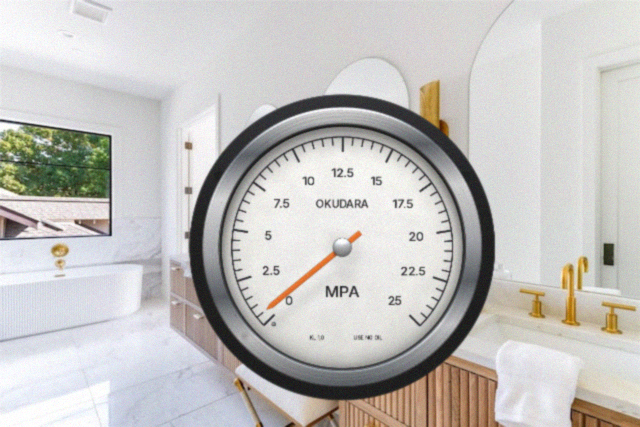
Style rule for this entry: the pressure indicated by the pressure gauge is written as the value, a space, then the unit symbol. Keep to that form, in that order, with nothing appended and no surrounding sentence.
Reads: 0.5 MPa
